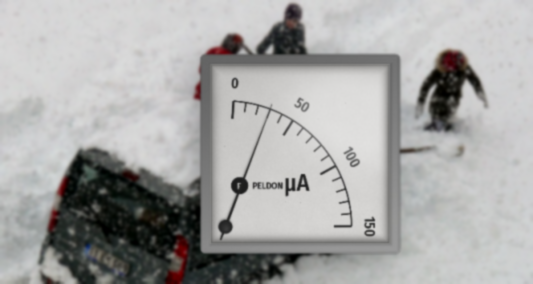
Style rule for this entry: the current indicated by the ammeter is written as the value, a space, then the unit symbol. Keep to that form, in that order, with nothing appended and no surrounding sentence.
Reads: 30 µA
